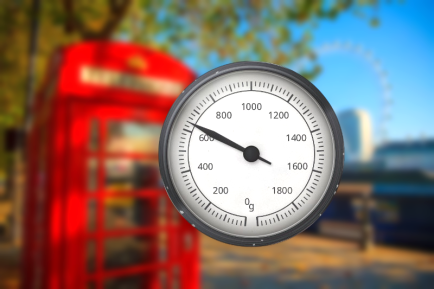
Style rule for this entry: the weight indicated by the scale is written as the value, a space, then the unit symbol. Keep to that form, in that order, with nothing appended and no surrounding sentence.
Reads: 640 g
